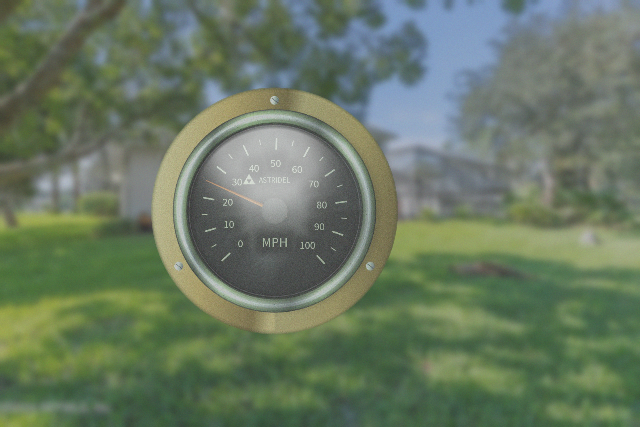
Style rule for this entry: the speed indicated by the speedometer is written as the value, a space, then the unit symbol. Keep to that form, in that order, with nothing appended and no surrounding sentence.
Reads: 25 mph
